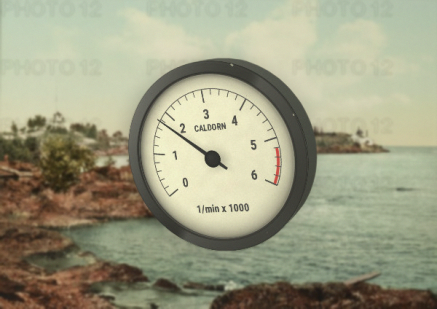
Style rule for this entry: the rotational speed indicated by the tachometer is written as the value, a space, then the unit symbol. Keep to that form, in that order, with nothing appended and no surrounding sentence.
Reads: 1800 rpm
